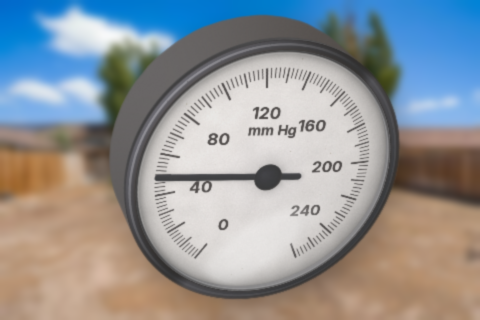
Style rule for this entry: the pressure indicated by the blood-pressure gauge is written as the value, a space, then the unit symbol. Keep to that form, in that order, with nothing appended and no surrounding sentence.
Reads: 50 mmHg
